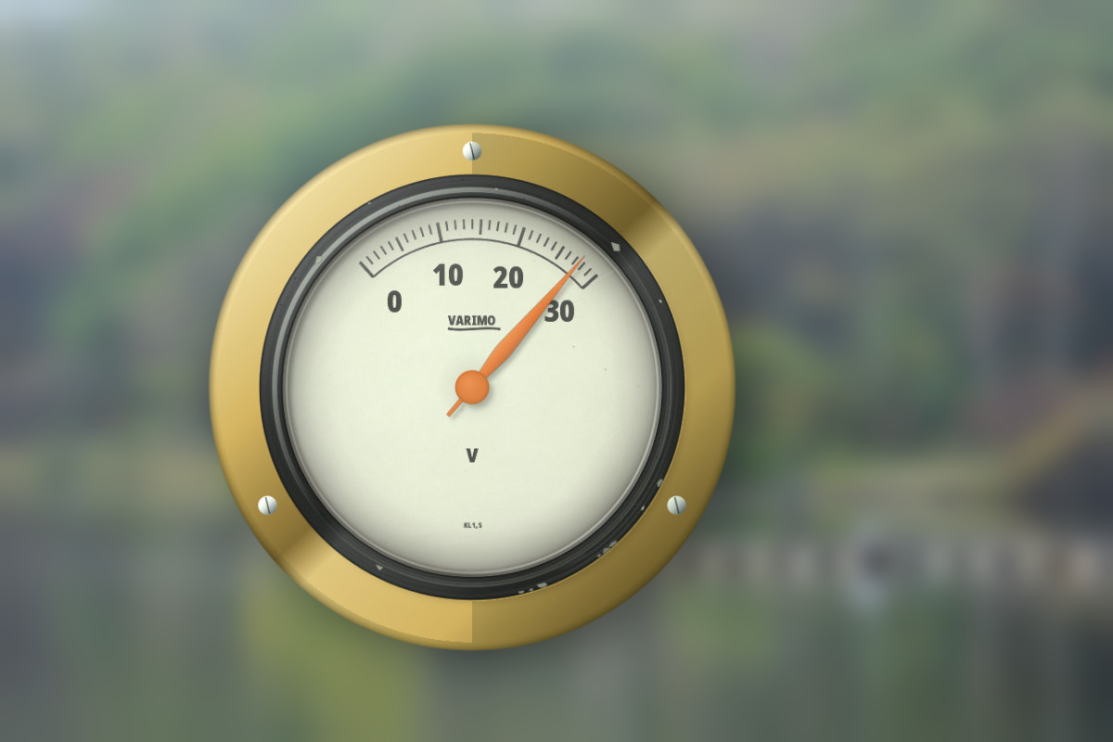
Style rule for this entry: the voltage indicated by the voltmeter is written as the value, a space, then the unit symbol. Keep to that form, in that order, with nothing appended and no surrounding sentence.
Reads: 27.5 V
